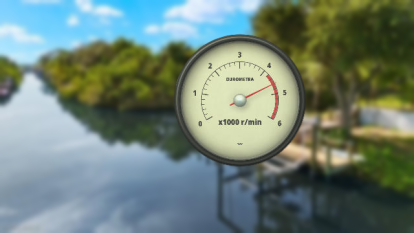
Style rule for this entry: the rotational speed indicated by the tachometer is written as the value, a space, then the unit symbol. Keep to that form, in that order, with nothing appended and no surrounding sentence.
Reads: 4600 rpm
